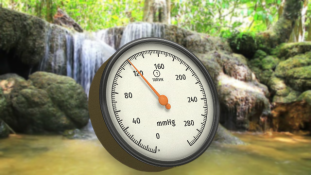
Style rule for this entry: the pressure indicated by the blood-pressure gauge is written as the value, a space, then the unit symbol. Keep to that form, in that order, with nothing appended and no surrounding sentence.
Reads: 120 mmHg
